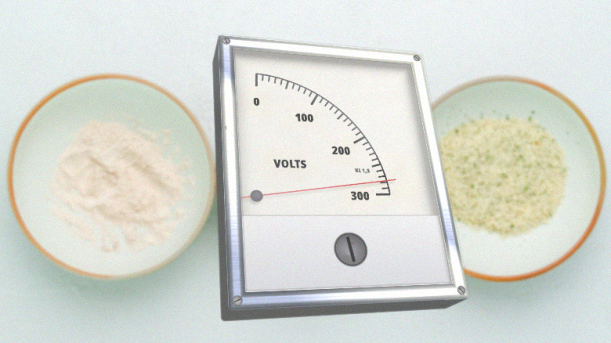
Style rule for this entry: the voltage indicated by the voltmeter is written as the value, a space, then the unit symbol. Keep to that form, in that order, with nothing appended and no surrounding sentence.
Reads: 280 V
